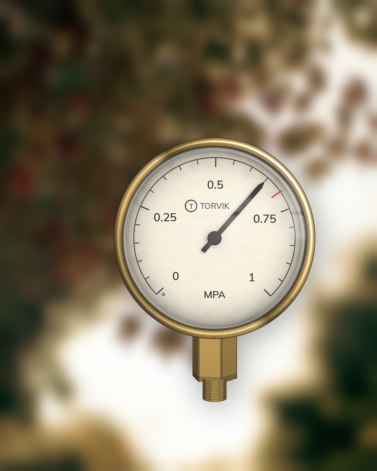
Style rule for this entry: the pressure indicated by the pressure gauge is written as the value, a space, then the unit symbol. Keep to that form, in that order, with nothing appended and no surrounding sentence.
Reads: 0.65 MPa
